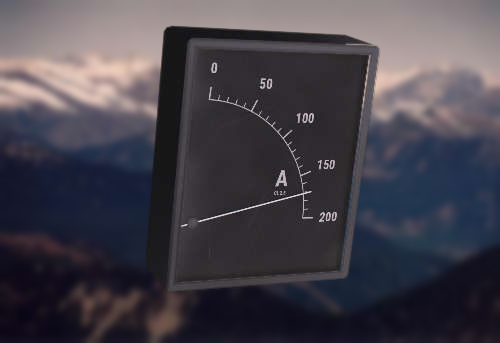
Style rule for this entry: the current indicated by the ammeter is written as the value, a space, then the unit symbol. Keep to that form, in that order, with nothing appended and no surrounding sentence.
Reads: 170 A
